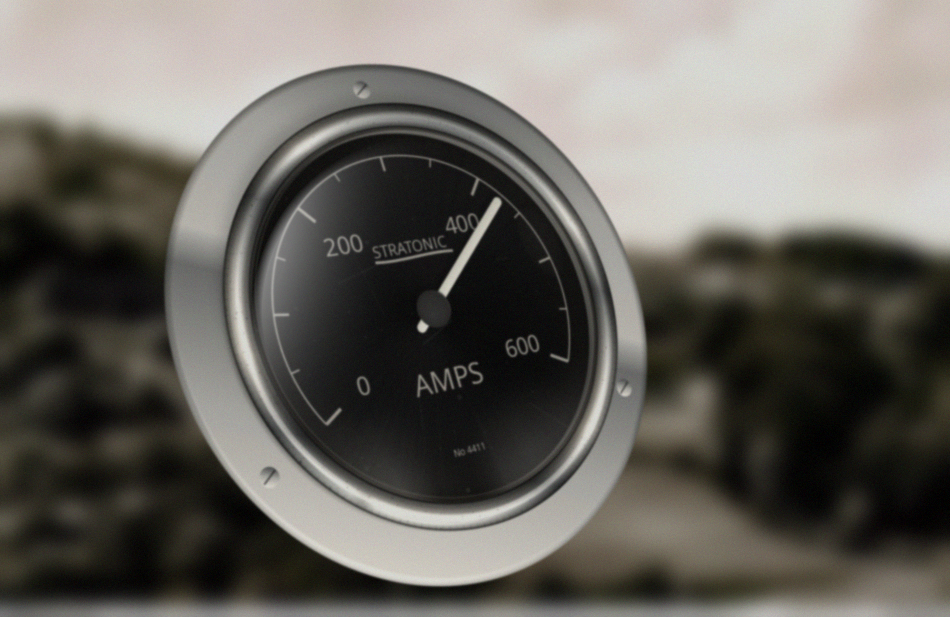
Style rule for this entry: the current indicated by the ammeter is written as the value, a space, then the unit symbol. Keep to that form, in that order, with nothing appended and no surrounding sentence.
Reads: 425 A
